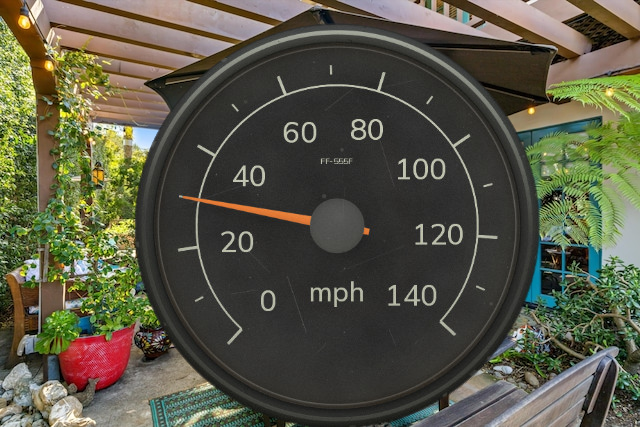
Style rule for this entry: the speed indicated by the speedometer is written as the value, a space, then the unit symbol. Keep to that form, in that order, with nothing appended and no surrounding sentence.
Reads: 30 mph
